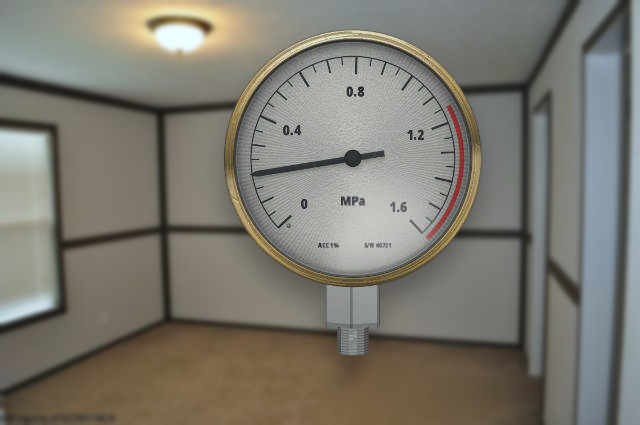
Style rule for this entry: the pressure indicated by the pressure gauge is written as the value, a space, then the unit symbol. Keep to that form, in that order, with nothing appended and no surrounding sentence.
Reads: 0.2 MPa
